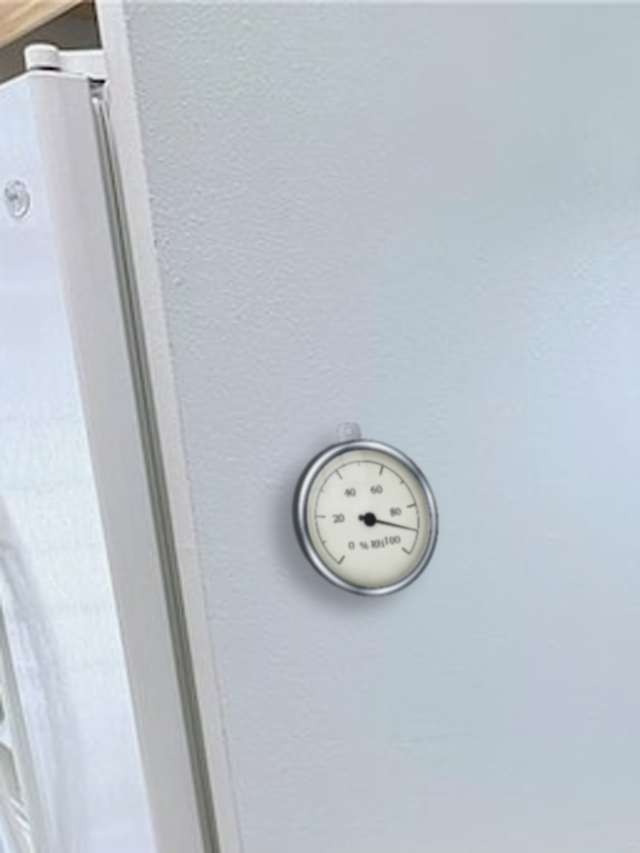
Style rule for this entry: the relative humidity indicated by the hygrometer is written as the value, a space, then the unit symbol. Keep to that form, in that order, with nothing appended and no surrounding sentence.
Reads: 90 %
